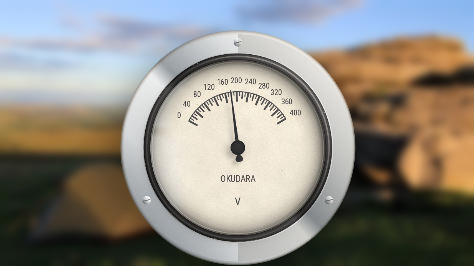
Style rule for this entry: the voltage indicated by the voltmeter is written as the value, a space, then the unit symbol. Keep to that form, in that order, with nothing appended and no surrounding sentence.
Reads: 180 V
